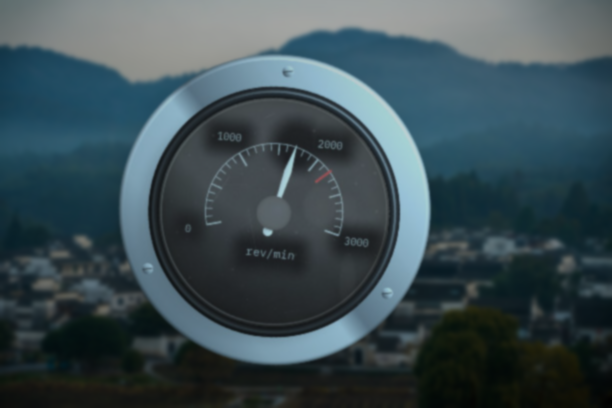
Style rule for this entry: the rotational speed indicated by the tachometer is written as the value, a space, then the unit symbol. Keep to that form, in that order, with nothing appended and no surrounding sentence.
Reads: 1700 rpm
